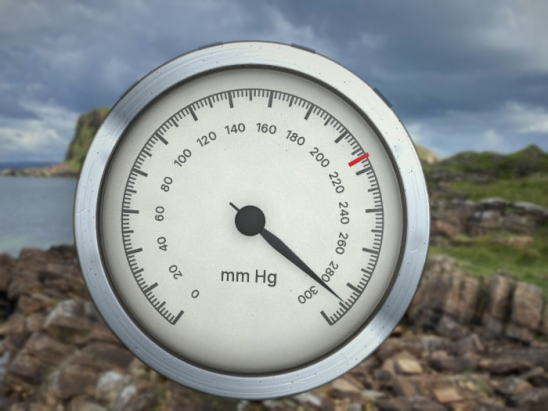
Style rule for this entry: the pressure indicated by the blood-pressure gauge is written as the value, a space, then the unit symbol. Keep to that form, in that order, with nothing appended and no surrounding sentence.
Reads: 288 mmHg
